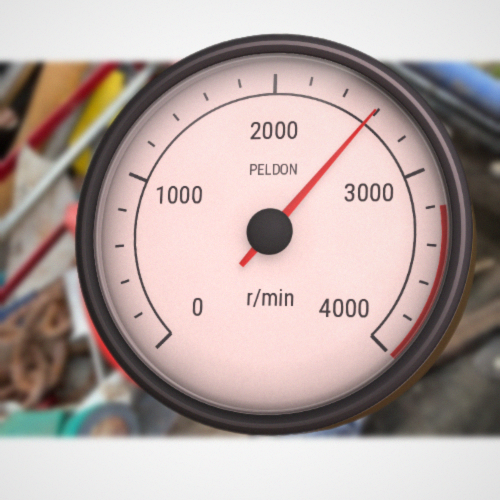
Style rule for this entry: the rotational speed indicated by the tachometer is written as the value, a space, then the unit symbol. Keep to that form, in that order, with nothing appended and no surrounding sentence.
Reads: 2600 rpm
